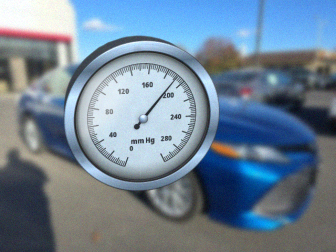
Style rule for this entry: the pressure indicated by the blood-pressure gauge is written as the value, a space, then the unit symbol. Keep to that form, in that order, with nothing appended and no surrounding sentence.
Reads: 190 mmHg
